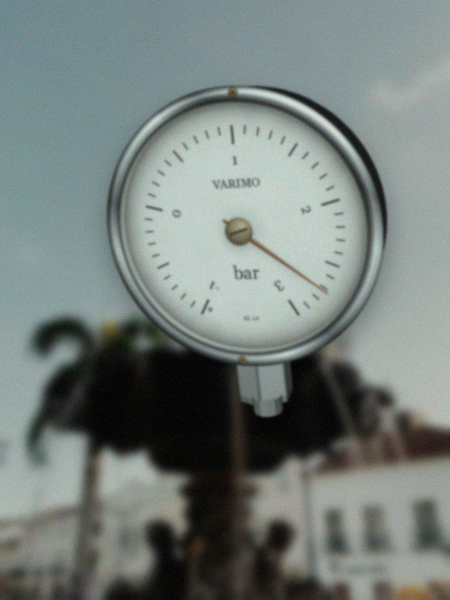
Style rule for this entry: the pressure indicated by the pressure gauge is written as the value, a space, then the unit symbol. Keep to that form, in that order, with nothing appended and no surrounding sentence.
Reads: 2.7 bar
